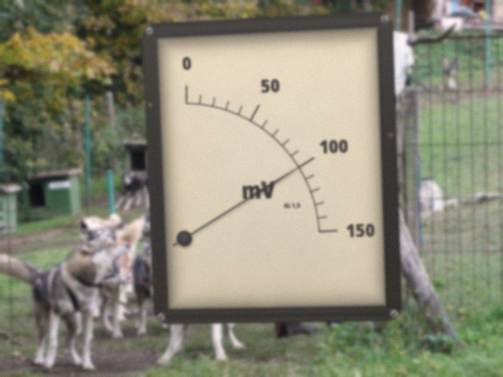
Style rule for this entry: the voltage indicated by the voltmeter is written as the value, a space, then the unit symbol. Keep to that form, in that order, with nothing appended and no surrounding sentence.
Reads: 100 mV
